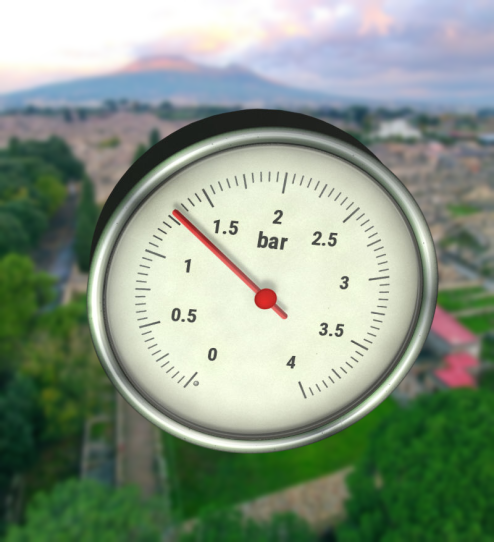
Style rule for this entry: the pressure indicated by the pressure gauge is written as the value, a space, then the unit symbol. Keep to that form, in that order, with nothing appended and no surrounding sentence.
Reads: 1.3 bar
